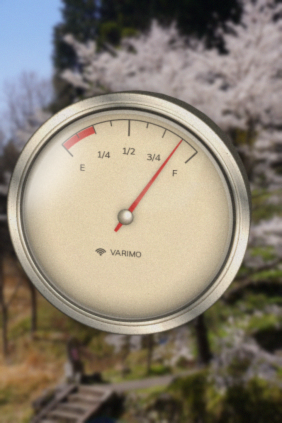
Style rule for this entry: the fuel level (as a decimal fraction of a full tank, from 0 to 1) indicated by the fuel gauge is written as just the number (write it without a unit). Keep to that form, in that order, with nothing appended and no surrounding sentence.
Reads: 0.875
